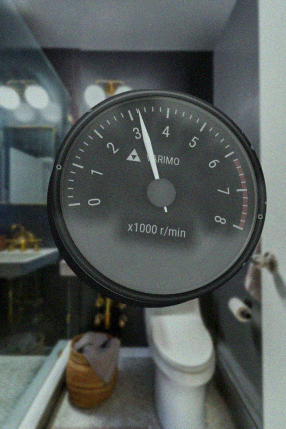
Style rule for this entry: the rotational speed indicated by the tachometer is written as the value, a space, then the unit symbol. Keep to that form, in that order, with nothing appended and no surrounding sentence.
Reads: 3200 rpm
